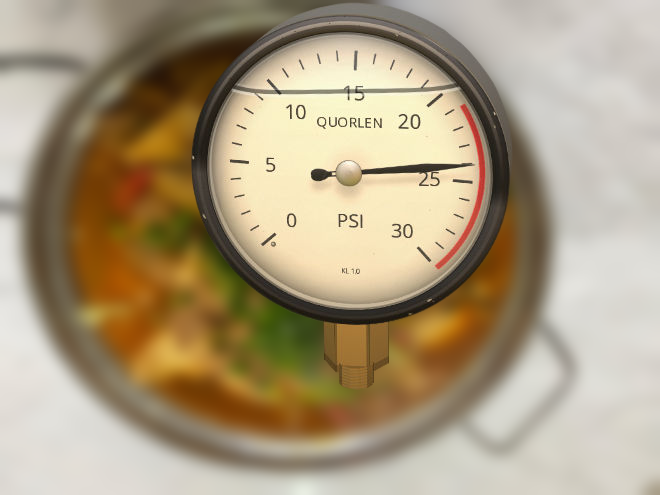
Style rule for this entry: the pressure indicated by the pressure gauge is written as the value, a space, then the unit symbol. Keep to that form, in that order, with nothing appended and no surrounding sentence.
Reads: 24 psi
